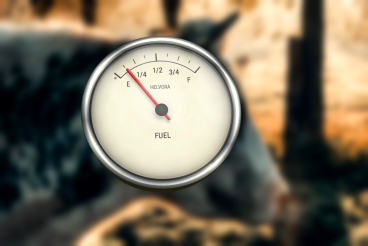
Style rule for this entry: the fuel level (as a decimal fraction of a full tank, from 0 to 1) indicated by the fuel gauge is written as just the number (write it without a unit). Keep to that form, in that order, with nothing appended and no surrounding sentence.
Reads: 0.125
